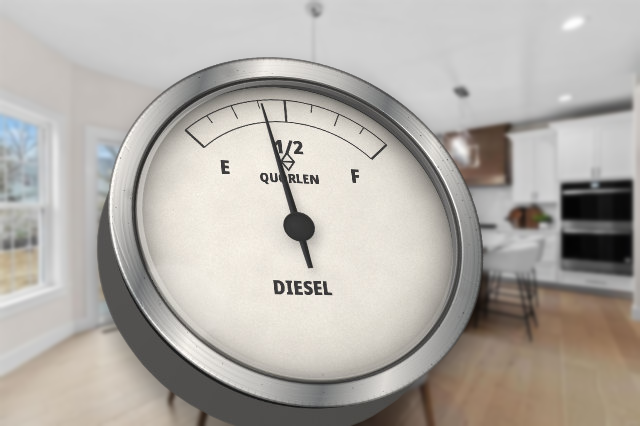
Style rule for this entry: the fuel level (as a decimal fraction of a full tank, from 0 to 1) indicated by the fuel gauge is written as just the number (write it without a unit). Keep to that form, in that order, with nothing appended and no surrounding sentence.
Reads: 0.375
